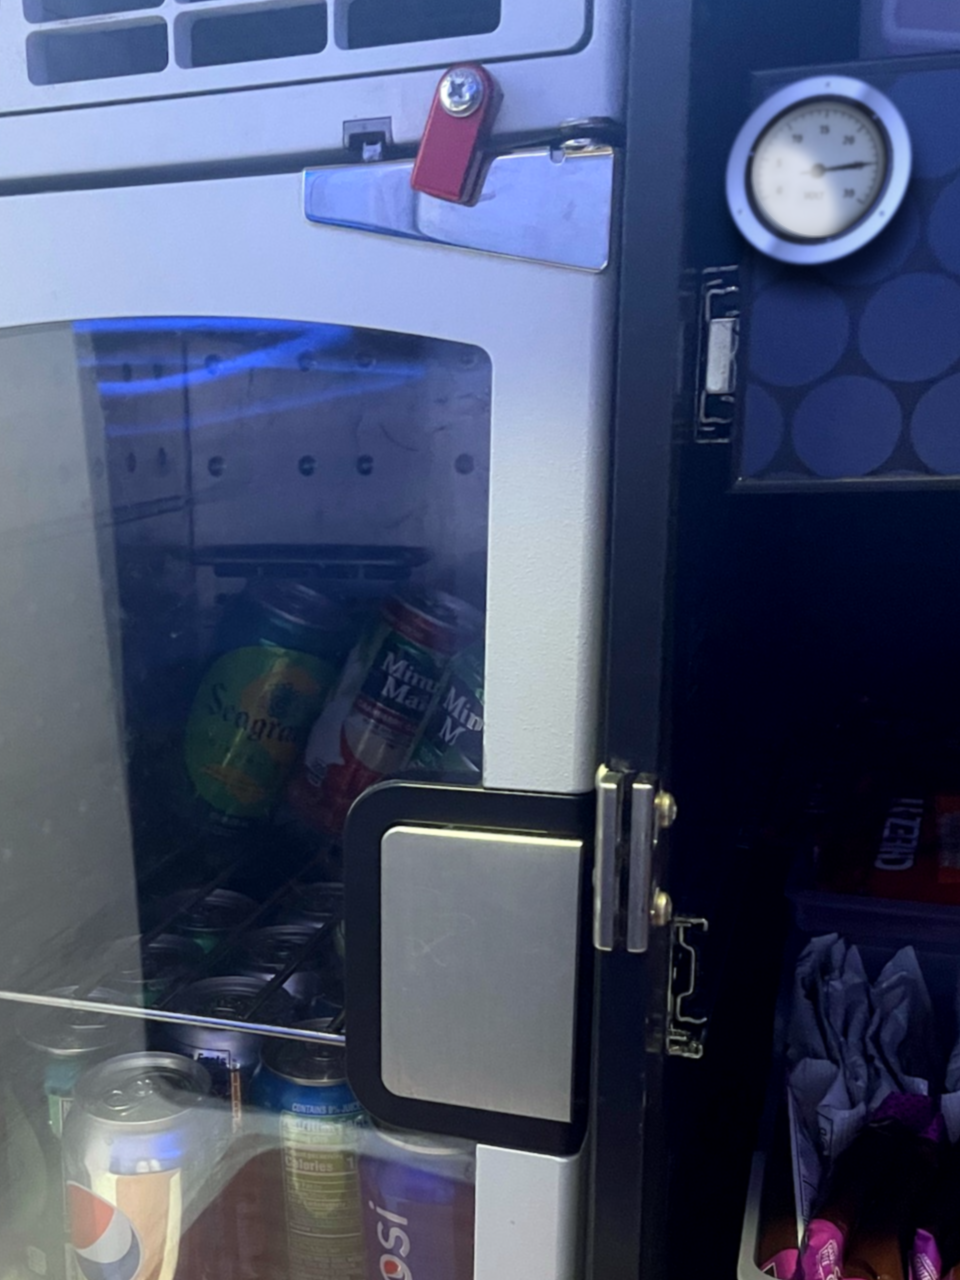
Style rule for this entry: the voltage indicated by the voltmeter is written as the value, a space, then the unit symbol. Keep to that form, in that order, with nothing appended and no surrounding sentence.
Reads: 25 V
